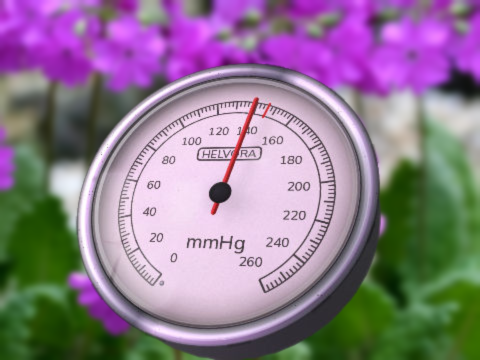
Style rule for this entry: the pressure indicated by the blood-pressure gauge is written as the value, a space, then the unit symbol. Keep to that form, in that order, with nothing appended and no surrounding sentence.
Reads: 140 mmHg
